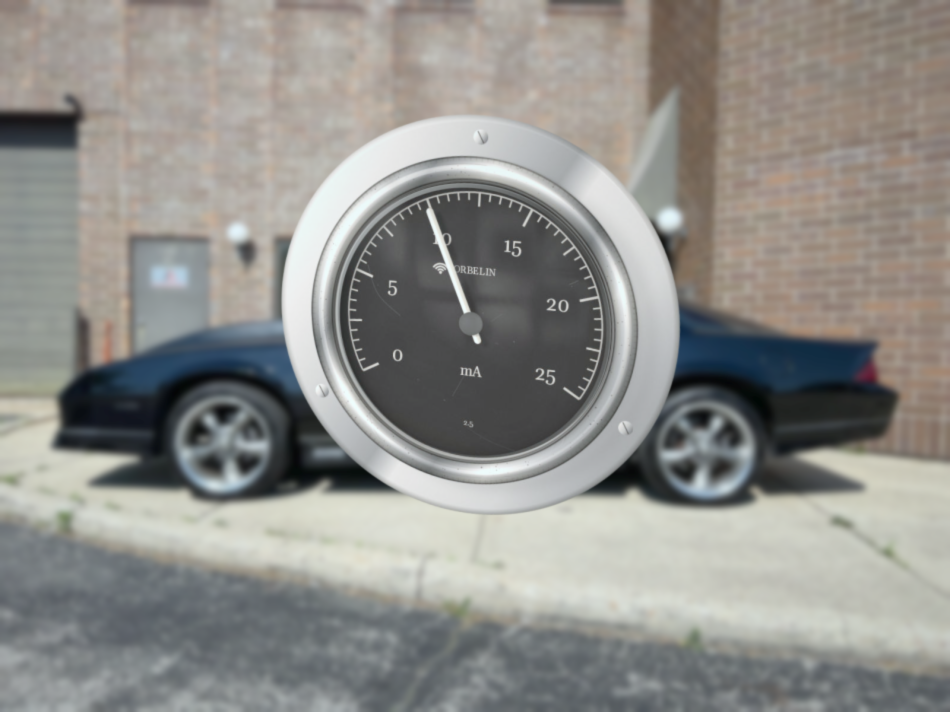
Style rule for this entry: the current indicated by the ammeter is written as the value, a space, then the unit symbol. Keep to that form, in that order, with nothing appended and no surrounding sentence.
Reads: 10 mA
